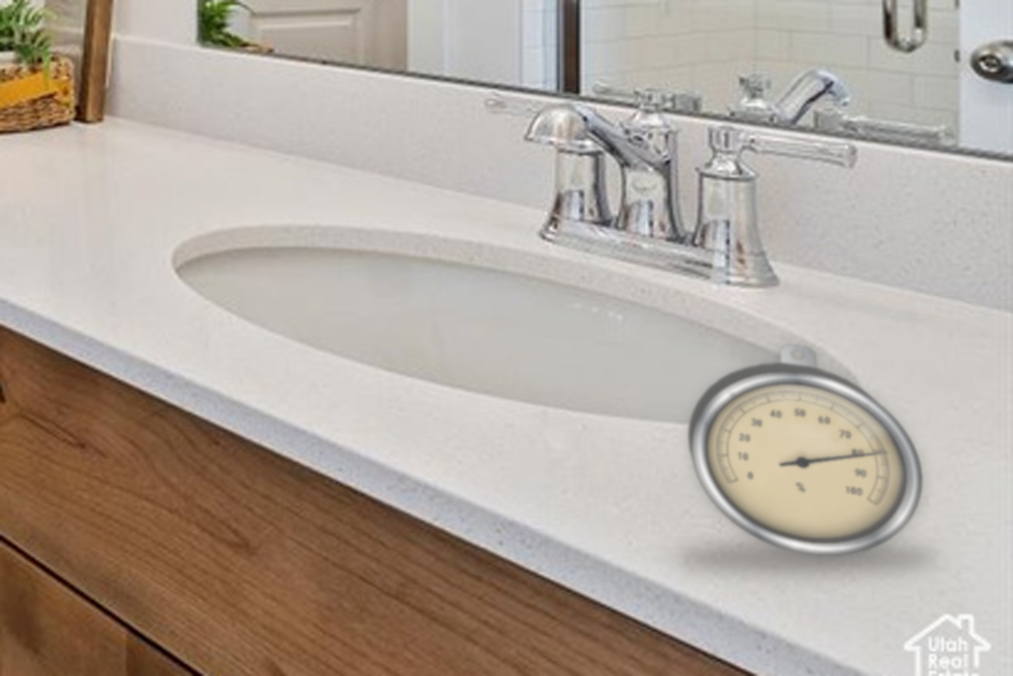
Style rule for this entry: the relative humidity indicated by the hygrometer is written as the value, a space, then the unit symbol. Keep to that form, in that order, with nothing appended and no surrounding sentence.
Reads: 80 %
